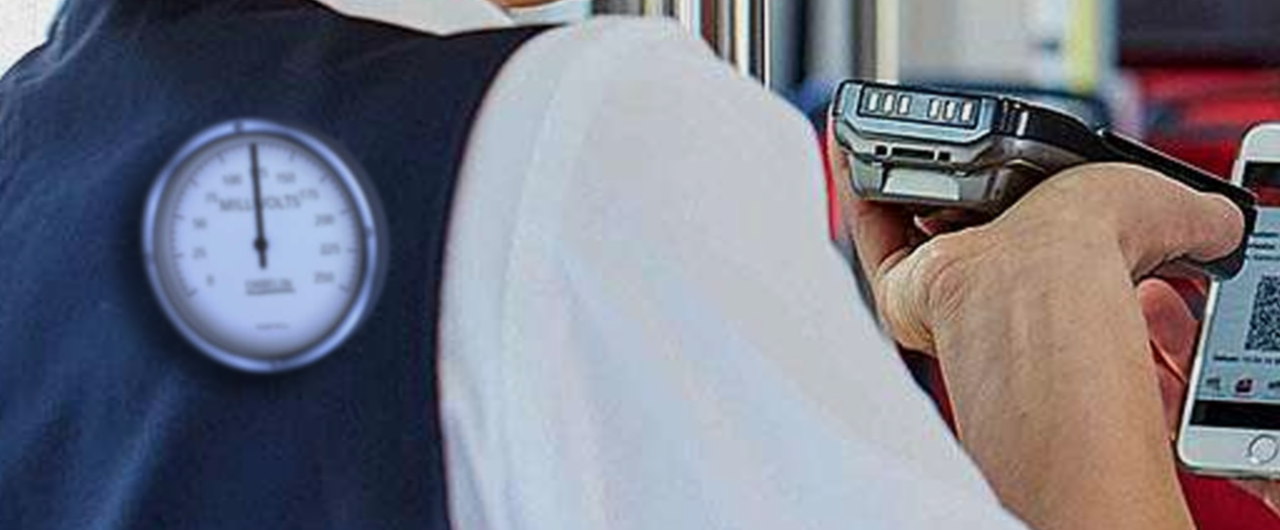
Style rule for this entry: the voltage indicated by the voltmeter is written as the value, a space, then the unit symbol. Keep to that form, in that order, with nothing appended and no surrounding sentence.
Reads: 125 mV
